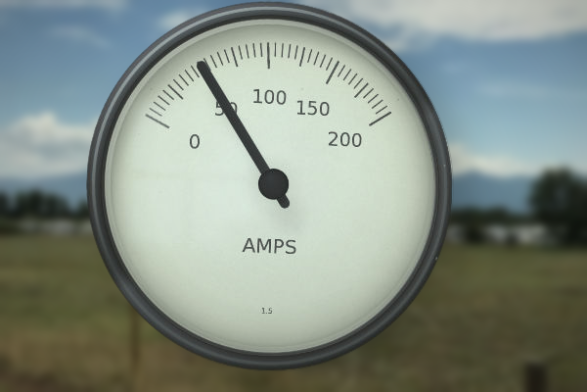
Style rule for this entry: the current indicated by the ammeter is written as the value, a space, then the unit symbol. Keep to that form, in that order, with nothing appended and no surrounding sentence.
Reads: 50 A
